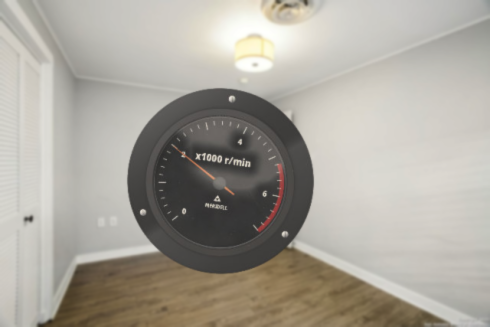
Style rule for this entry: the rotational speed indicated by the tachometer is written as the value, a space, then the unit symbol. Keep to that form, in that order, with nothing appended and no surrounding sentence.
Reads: 2000 rpm
